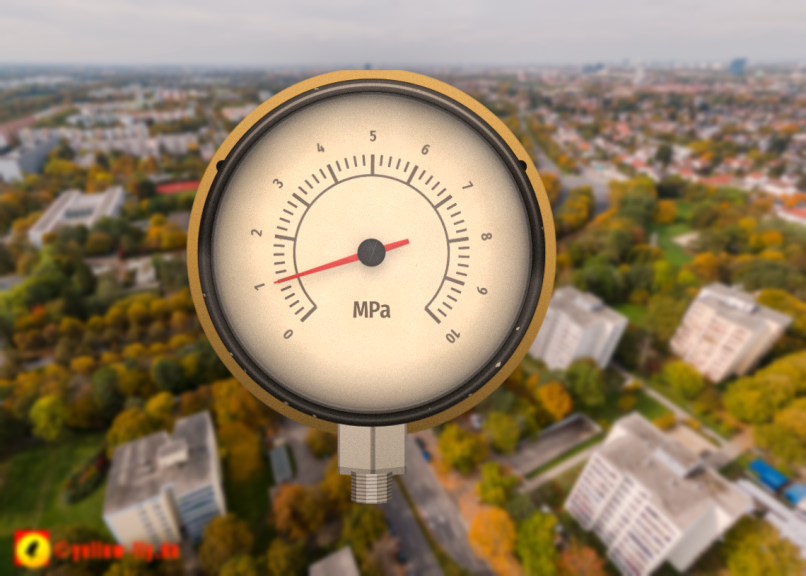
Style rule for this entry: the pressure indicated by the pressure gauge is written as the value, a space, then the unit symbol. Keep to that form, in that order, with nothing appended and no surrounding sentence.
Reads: 1 MPa
